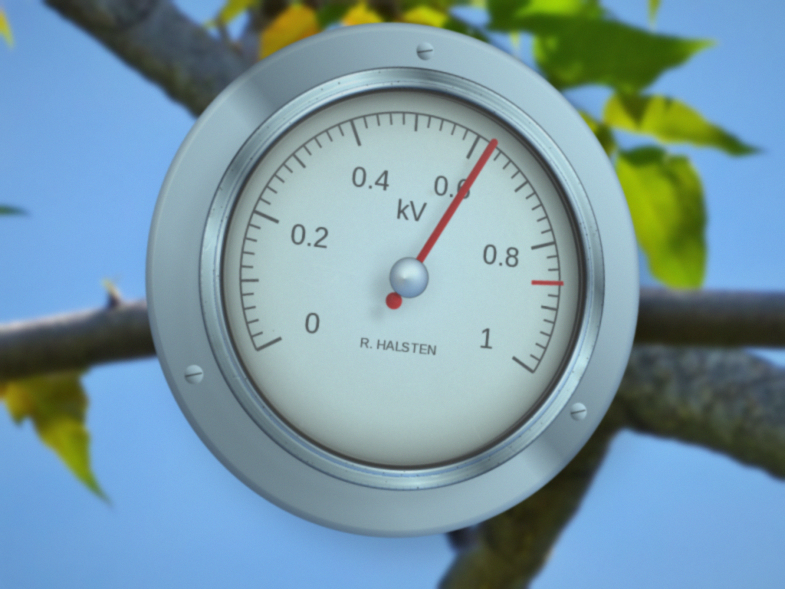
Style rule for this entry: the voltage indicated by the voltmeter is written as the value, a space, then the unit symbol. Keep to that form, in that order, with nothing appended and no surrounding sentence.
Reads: 0.62 kV
